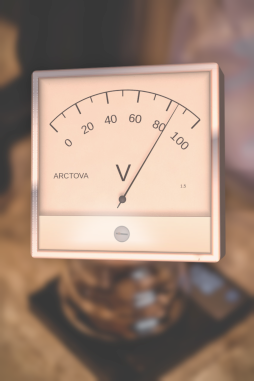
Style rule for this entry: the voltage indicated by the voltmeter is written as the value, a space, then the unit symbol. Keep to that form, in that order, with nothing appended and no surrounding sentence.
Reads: 85 V
